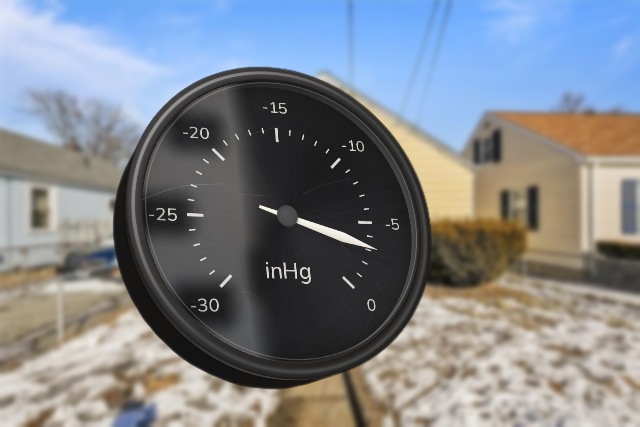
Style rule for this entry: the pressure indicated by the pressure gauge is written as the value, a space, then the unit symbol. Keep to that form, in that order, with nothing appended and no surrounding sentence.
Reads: -3 inHg
